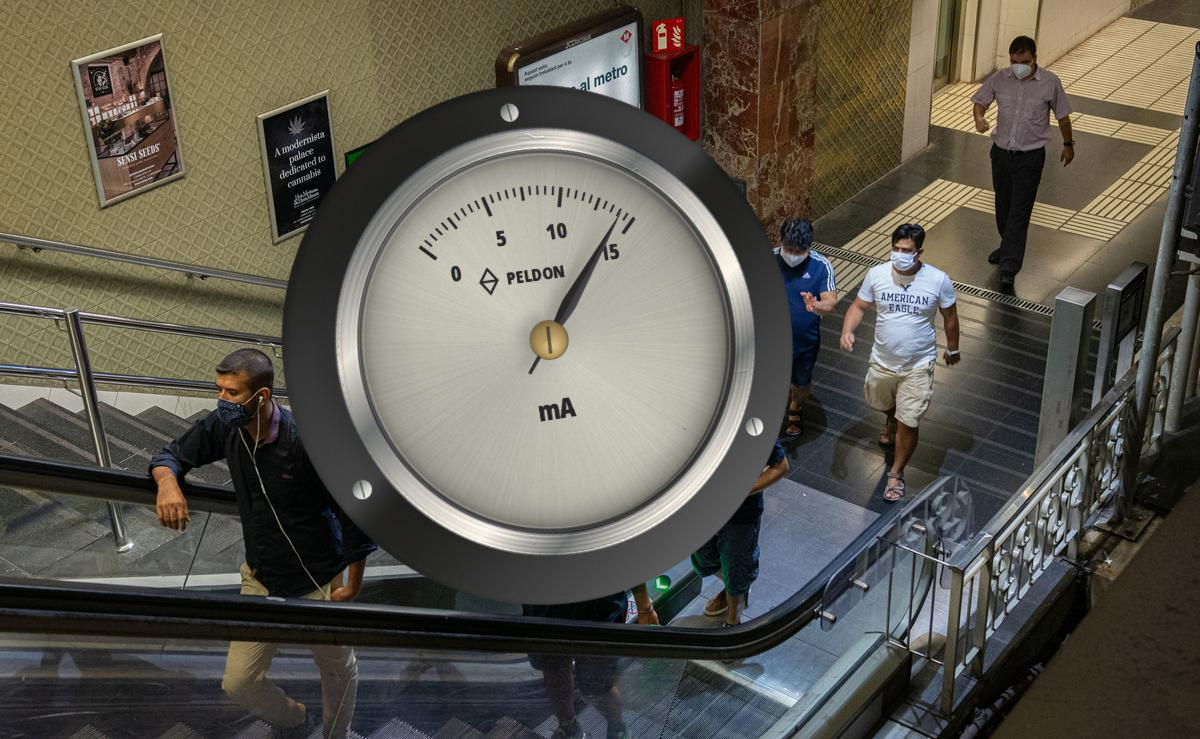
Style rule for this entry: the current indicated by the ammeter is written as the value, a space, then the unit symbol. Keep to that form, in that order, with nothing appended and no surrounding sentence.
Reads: 14 mA
